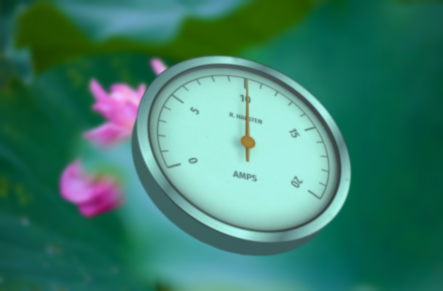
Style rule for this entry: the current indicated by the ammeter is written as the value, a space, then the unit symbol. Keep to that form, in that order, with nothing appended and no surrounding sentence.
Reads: 10 A
